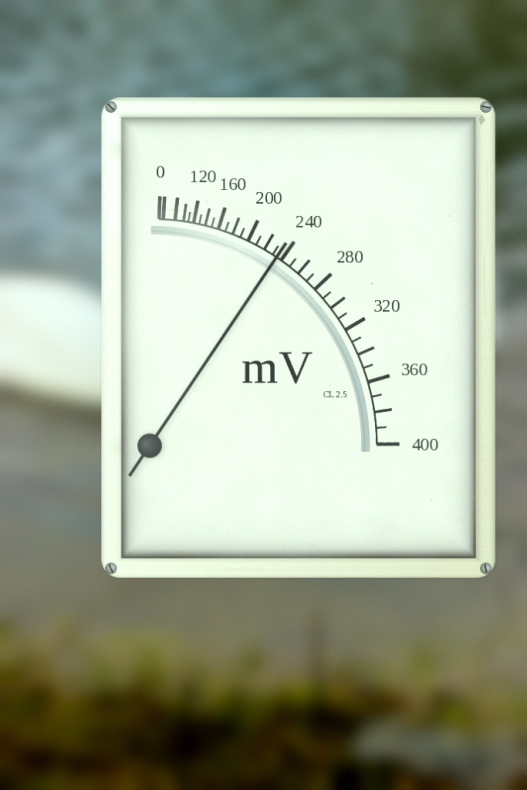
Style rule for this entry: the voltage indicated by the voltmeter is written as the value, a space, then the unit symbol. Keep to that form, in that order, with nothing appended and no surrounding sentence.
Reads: 235 mV
